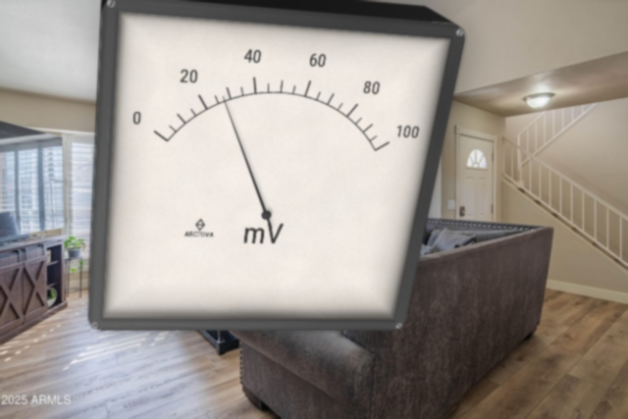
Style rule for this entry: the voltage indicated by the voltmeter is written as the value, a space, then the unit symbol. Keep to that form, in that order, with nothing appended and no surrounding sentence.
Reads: 27.5 mV
